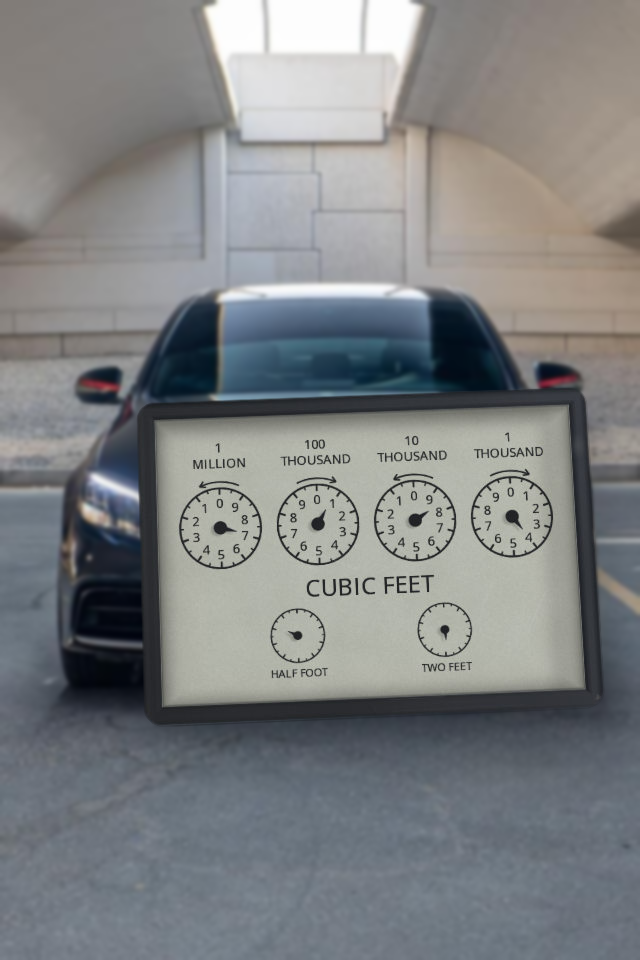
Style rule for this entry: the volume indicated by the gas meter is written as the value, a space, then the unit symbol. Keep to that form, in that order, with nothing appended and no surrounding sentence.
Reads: 708400 ft³
